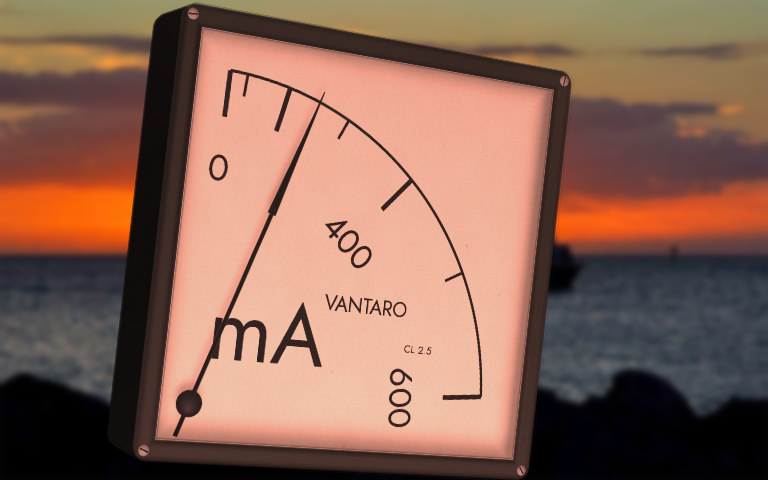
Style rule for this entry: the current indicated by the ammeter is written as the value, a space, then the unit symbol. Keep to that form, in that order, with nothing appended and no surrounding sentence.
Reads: 250 mA
